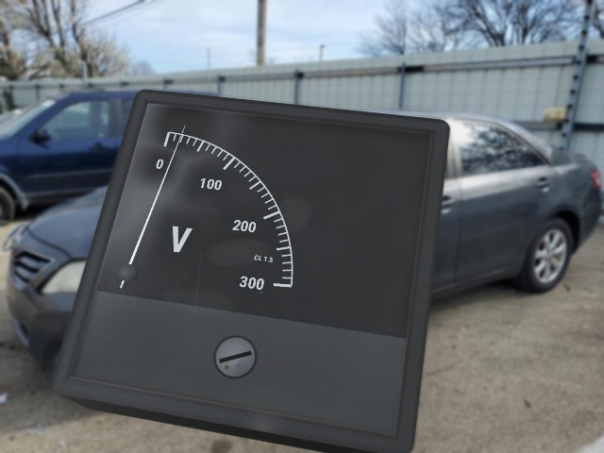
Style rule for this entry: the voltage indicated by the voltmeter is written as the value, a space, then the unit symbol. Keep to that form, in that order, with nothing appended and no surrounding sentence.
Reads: 20 V
